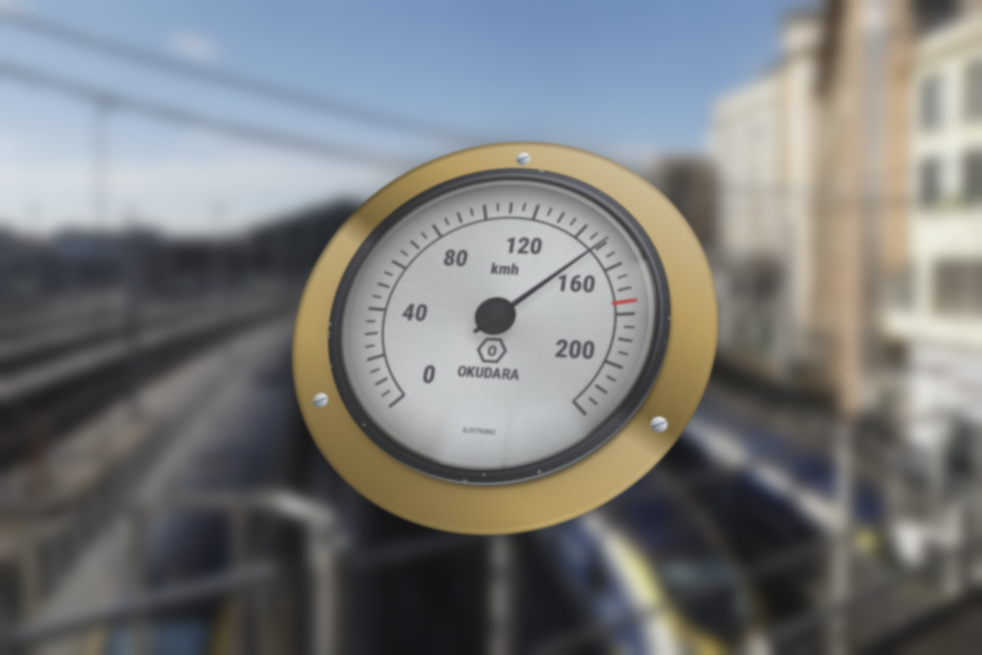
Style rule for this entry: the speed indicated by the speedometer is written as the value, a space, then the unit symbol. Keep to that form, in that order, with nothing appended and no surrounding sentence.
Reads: 150 km/h
